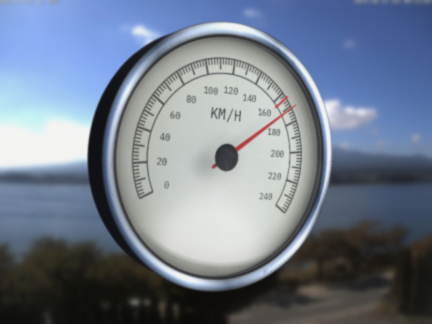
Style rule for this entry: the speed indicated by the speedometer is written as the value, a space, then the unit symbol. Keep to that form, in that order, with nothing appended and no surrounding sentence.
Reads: 170 km/h
